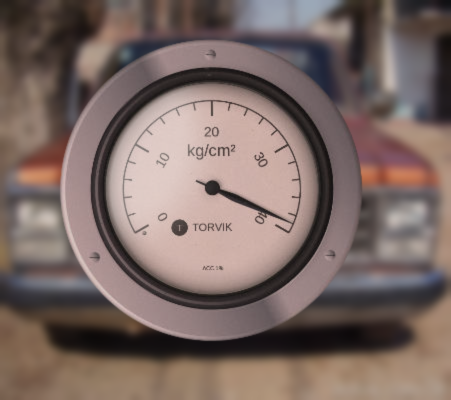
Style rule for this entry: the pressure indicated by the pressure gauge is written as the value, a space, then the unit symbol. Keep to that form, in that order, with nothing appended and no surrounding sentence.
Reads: 39 kg/cm²
